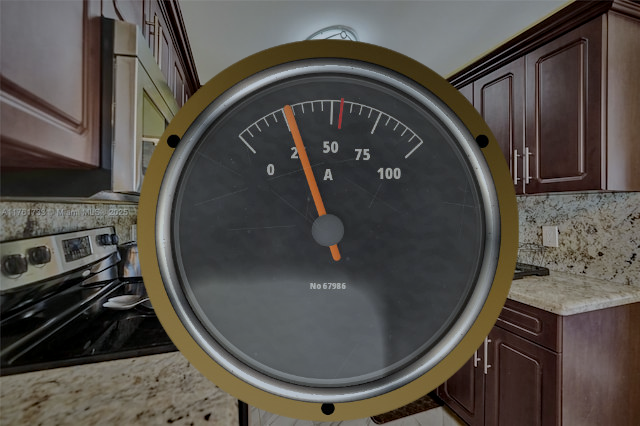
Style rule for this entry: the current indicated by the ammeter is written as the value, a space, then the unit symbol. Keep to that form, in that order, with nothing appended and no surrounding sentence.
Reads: 27.5 A
